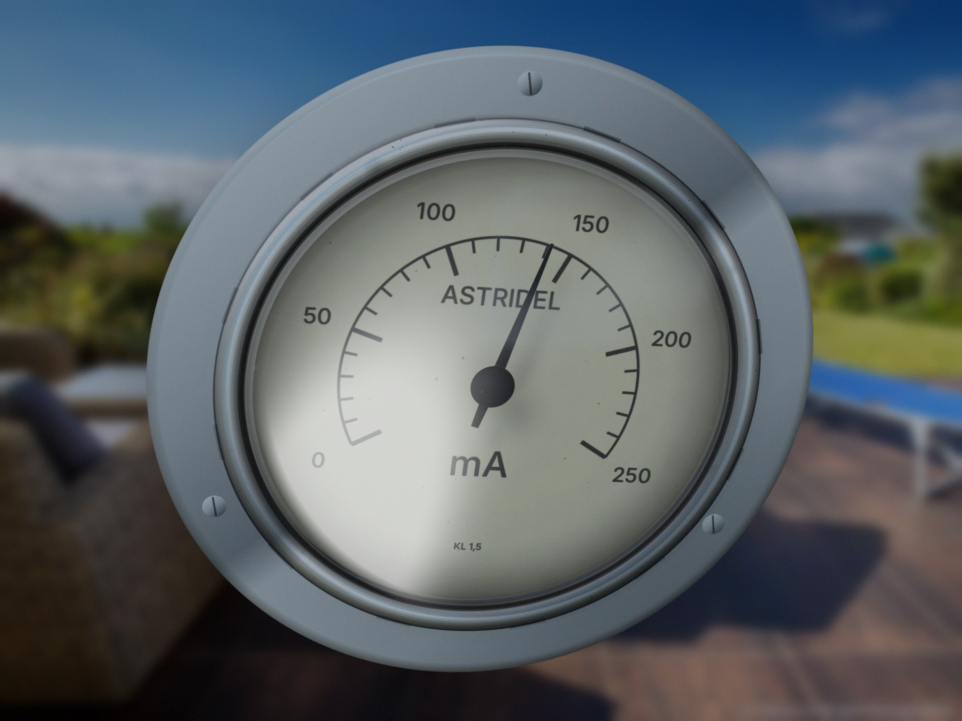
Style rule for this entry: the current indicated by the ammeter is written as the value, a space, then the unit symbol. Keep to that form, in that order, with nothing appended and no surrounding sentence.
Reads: 140 mA
